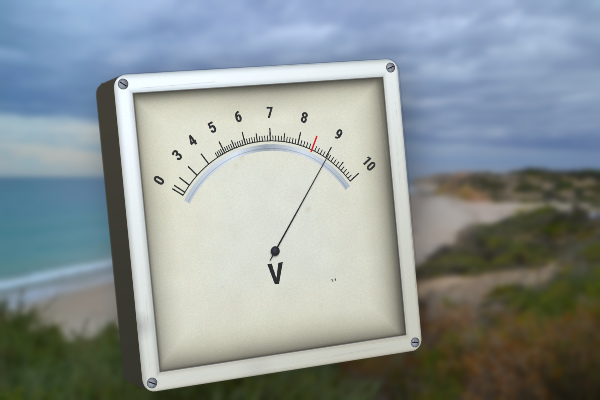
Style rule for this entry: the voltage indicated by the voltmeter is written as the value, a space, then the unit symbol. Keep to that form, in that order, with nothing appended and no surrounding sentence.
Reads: 9 V
